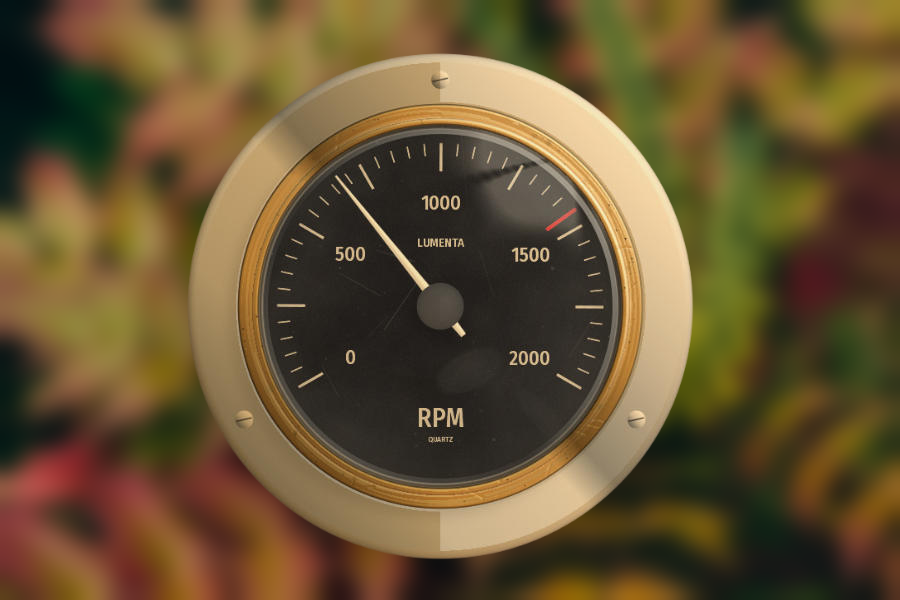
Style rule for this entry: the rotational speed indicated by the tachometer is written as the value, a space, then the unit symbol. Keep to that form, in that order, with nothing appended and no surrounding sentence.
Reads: 675 rpm
